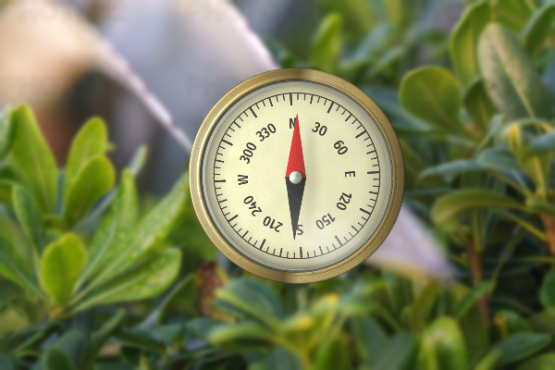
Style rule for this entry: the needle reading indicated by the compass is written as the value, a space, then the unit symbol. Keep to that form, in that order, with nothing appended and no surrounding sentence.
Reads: 5 °
